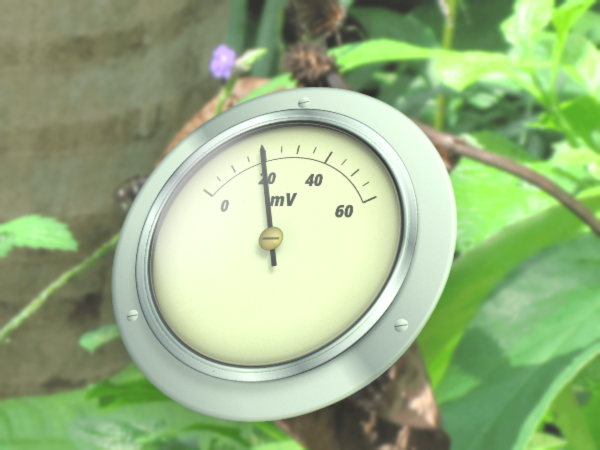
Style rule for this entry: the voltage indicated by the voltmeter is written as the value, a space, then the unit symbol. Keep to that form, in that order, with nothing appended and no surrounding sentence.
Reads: 20 mV
